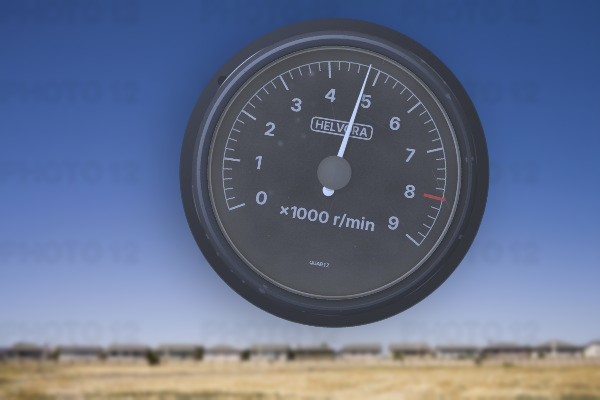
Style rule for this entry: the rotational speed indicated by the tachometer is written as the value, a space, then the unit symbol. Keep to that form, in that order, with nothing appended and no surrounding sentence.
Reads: 4800 rpm
